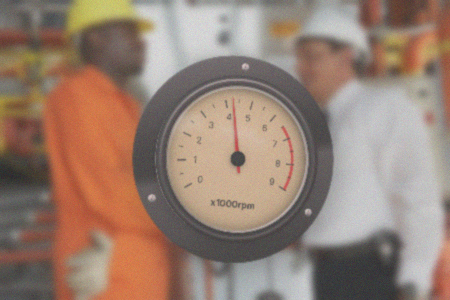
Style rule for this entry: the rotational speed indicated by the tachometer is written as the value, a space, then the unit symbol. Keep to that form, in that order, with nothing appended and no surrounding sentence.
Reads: 4250 rpm
